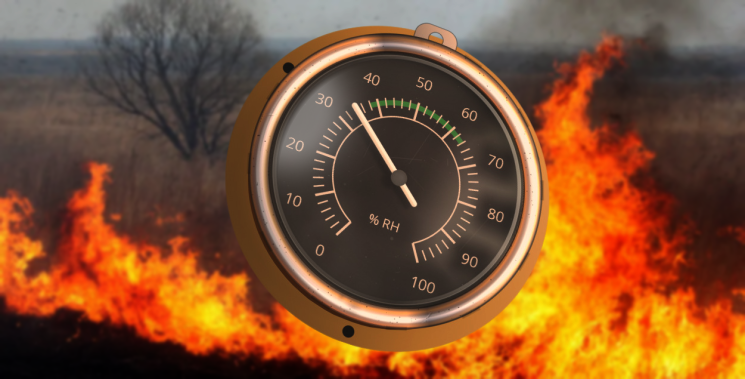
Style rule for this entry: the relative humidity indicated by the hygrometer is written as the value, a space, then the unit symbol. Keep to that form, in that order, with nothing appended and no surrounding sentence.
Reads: 34 %
